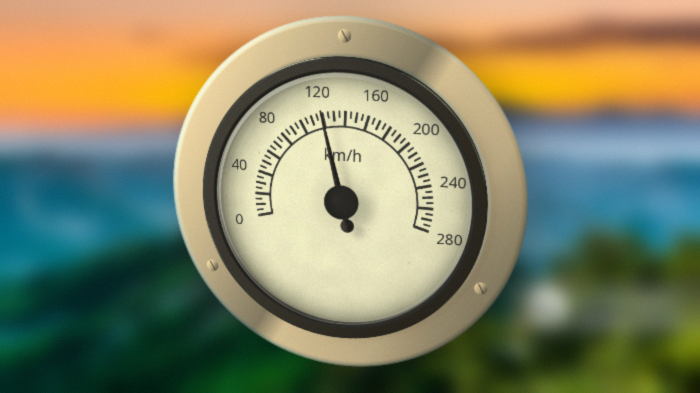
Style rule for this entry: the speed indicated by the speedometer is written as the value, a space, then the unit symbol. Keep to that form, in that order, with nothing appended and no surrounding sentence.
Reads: 120 km/h
